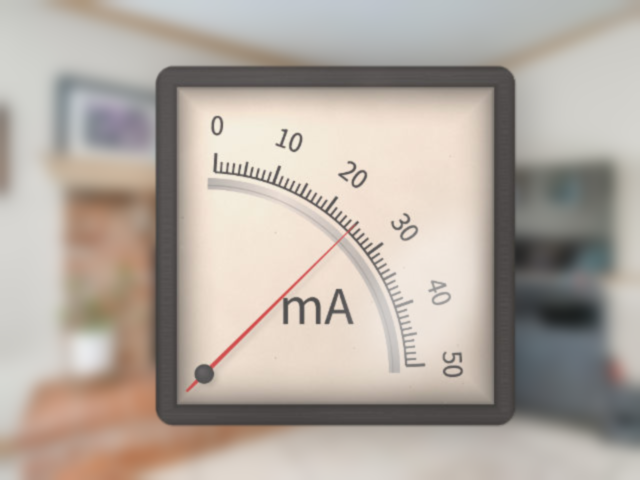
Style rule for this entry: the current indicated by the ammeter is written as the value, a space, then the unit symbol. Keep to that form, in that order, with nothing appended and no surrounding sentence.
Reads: 25 mA
